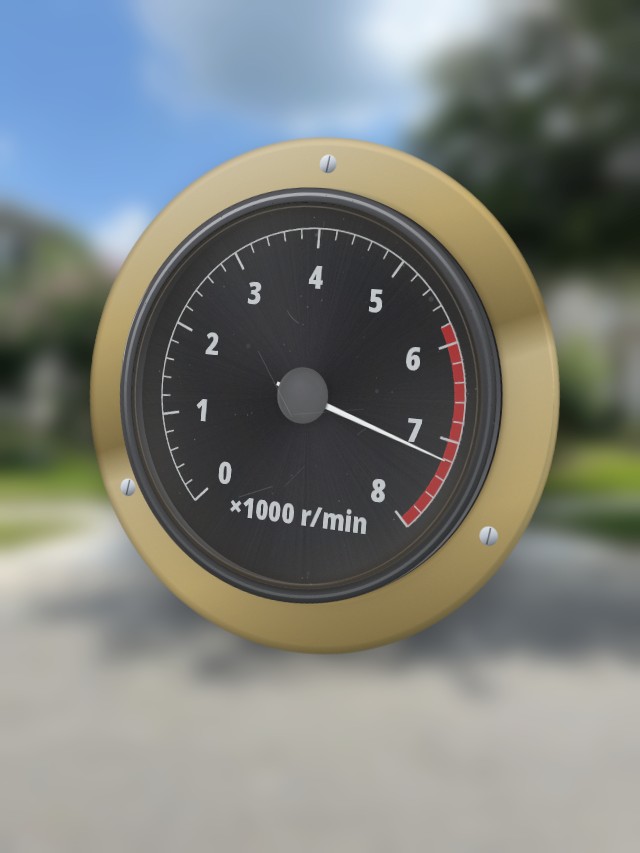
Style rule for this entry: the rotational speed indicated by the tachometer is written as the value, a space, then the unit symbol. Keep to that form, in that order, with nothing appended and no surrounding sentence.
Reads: 7200 rpm
